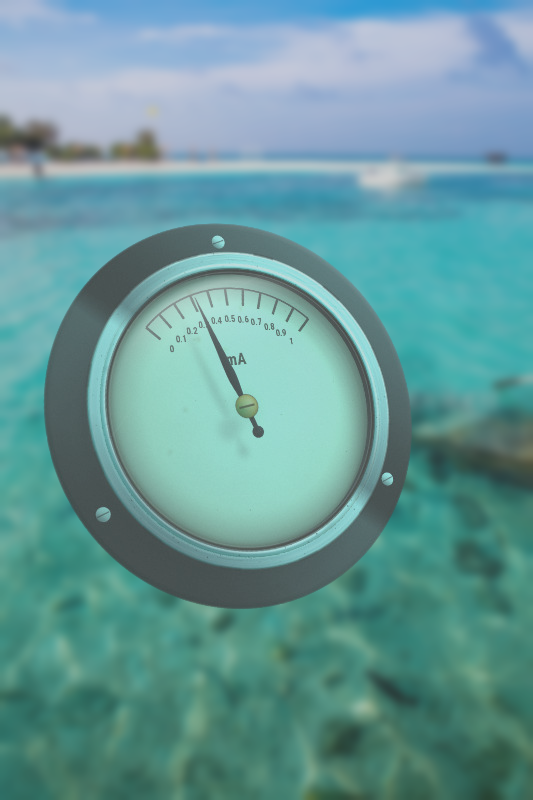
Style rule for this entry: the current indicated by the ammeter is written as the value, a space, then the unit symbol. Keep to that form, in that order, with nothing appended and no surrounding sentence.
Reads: 0.3 mA
